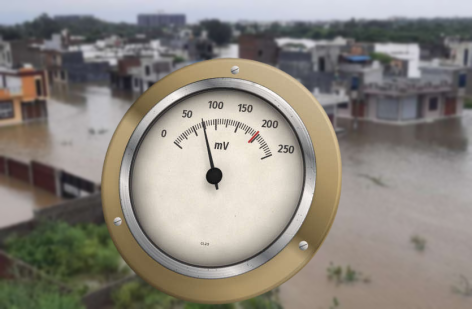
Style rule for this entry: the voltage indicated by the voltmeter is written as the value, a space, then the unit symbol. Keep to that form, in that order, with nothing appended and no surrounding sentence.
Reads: 75 mV
